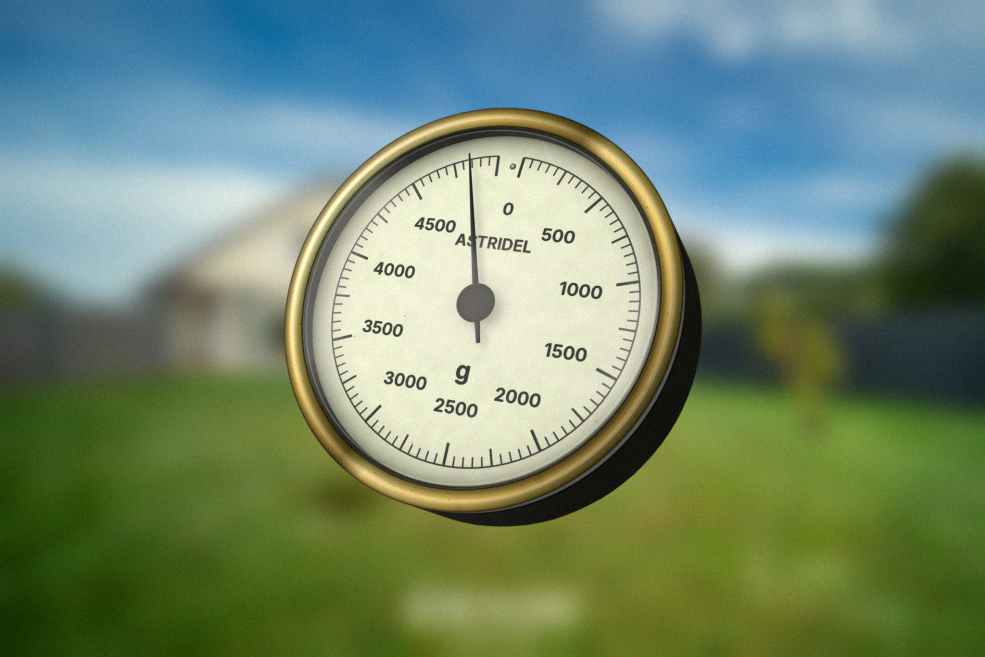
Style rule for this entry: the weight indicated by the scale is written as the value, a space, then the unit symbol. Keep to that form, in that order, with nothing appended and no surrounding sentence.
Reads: 4850 g
